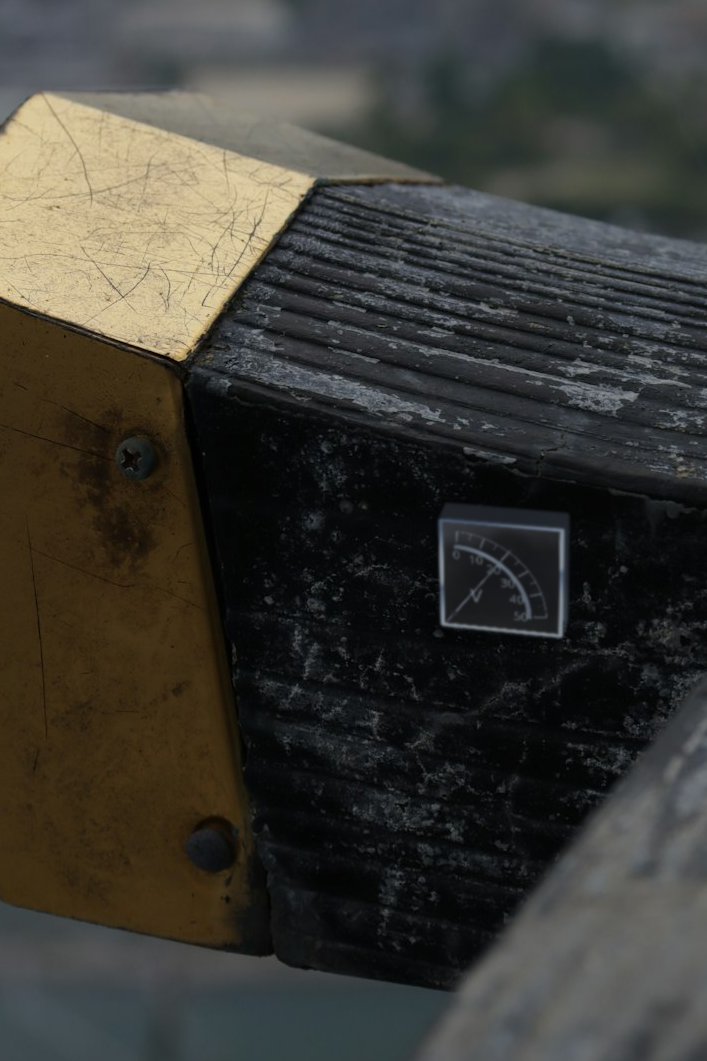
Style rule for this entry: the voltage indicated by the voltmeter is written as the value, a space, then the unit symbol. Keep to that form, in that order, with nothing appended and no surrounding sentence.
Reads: 20 V
